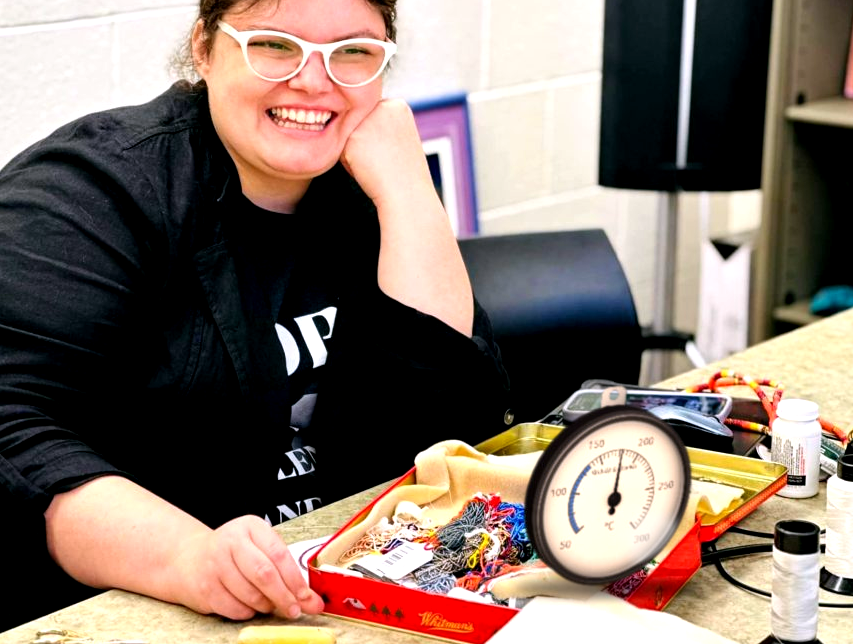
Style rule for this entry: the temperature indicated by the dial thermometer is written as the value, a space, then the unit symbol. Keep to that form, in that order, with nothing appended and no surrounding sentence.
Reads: 175 °C
